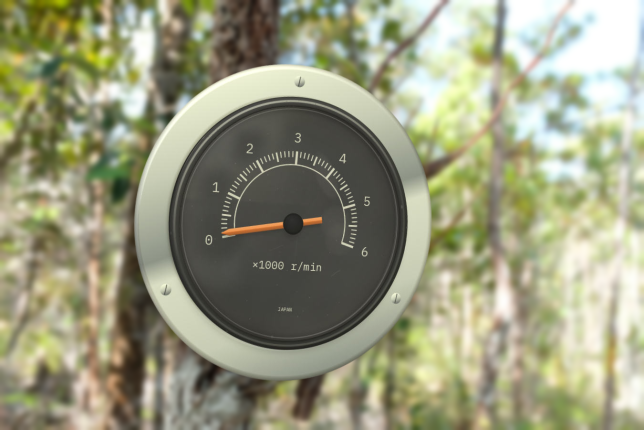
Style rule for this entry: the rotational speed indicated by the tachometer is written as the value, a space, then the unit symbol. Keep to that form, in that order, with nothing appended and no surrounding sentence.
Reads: 100 rpm
